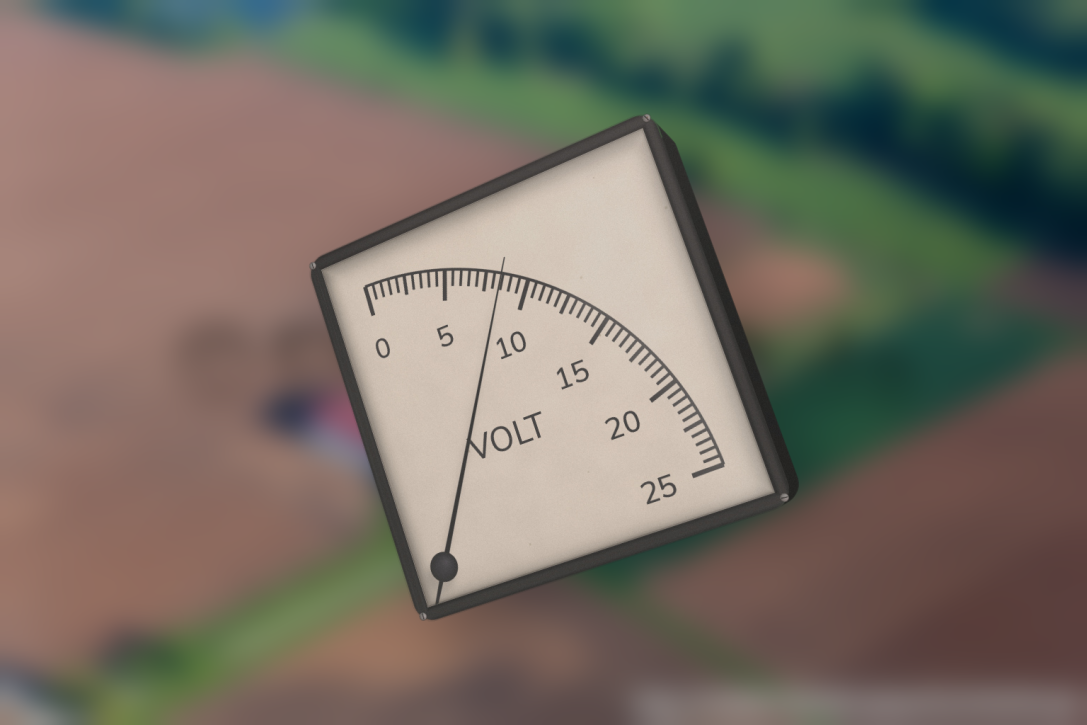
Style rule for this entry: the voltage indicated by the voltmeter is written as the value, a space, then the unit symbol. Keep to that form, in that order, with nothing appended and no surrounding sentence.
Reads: 8.5 V
